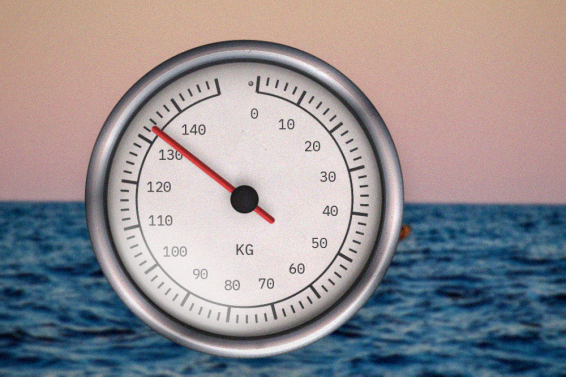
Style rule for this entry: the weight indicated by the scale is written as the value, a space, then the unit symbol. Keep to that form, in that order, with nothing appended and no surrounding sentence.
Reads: 133 kg
